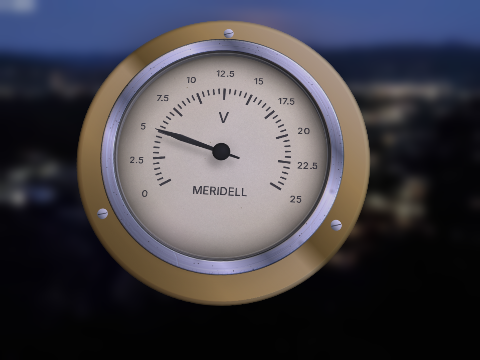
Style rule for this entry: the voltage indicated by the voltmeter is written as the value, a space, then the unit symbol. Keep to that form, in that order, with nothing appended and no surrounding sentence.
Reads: 5 V
